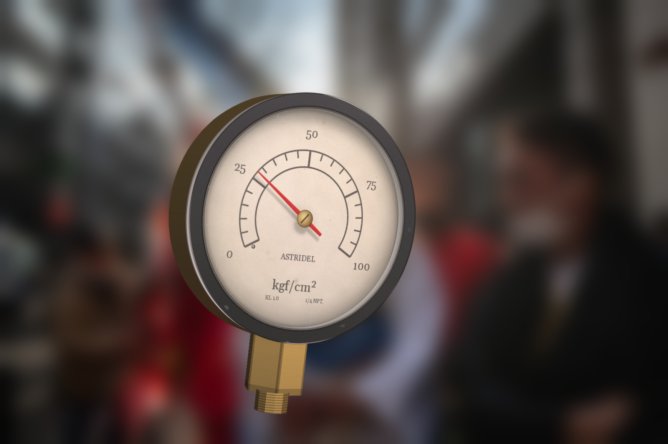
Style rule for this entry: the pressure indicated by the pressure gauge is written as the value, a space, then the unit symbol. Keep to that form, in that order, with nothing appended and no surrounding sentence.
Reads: 27.5 kg/cm²
